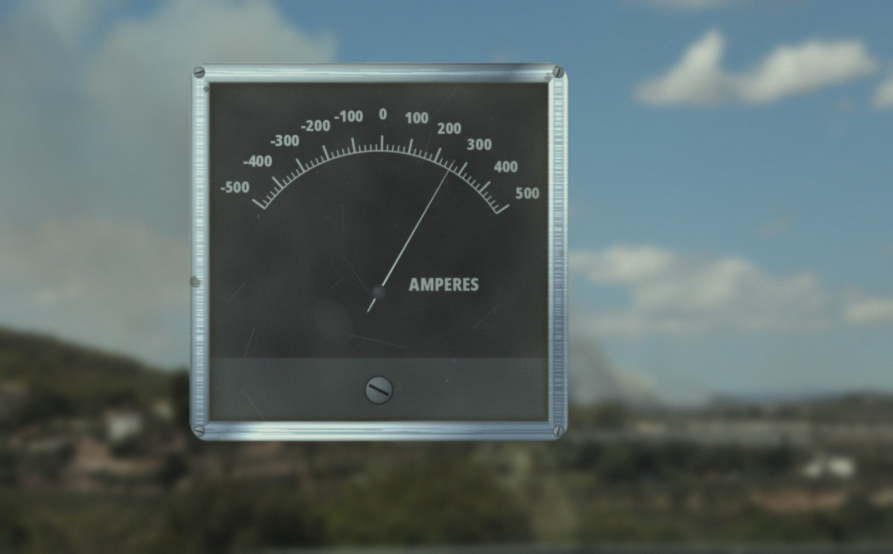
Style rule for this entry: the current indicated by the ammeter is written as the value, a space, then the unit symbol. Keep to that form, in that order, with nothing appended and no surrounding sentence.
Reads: 260 A
